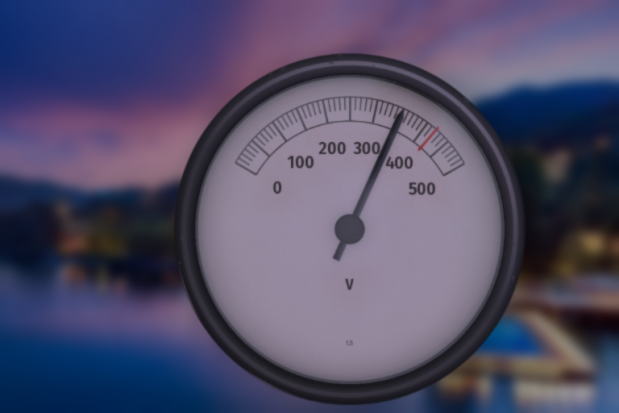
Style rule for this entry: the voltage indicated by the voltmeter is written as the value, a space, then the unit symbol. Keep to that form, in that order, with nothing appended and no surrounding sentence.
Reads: 350 V
